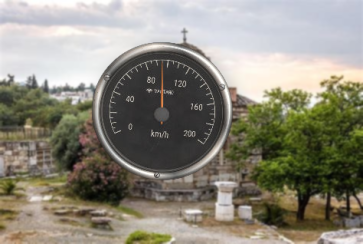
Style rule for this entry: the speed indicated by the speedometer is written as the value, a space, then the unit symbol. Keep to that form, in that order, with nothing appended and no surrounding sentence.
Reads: 95 km/h
